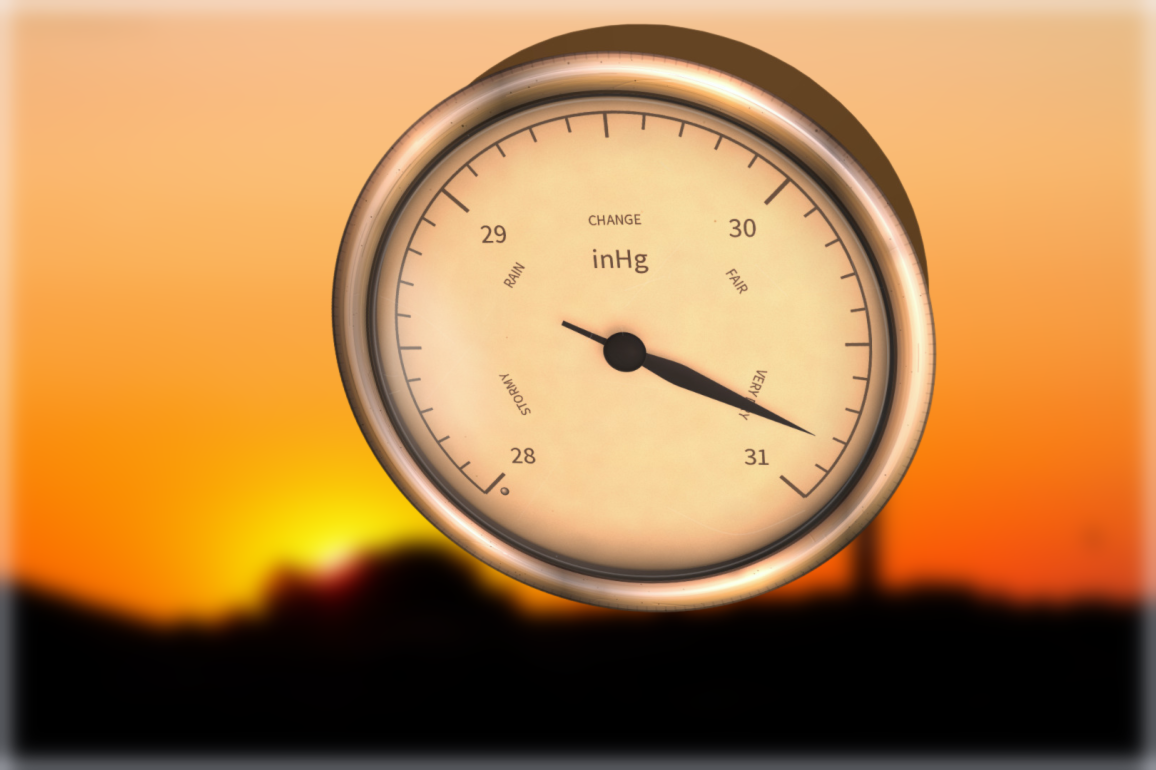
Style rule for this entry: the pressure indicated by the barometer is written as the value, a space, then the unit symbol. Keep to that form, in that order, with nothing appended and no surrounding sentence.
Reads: 30.8 inHg
